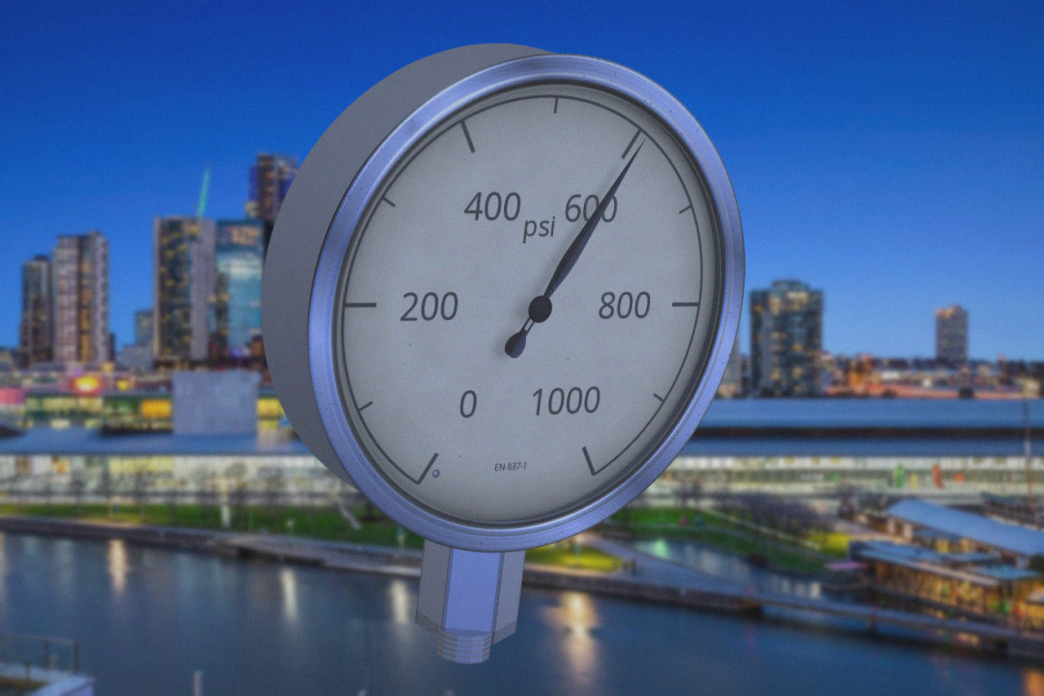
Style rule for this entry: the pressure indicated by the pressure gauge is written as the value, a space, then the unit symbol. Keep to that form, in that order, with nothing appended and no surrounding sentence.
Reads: 600 psi
